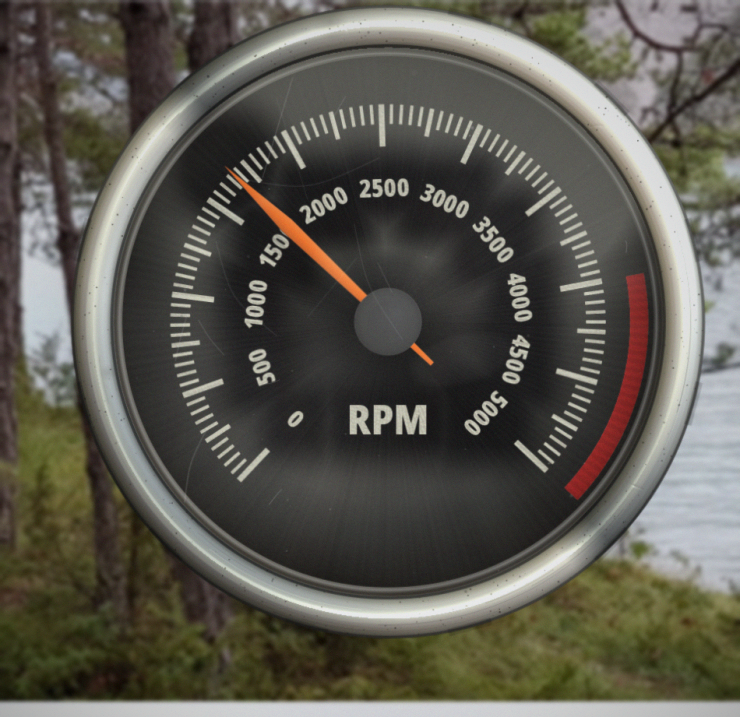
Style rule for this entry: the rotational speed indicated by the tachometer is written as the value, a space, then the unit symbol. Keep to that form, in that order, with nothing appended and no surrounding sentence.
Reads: 1675 rpm
